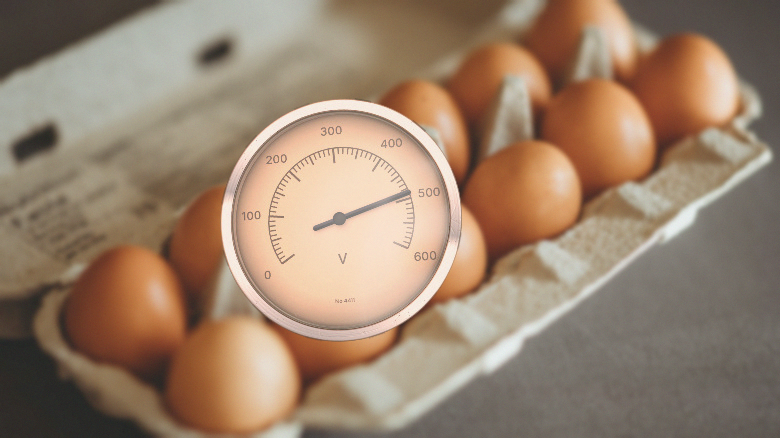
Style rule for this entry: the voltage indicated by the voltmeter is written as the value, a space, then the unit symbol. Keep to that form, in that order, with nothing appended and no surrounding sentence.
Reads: 490 V
